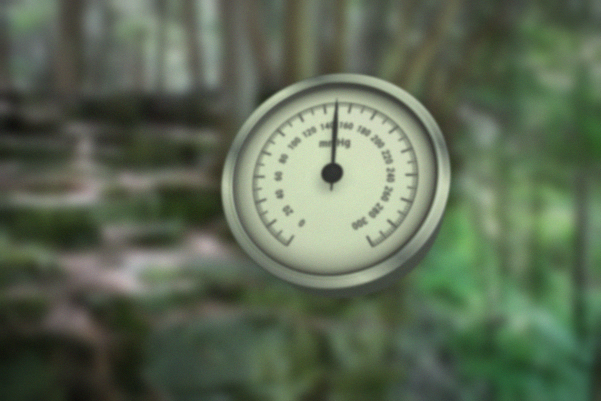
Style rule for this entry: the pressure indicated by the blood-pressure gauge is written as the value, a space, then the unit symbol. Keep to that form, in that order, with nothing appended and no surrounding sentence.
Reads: 150 mmHg
